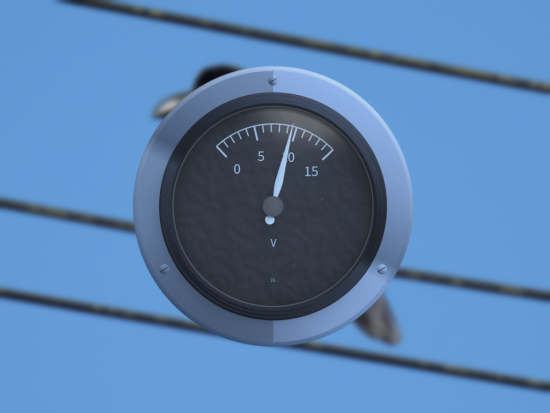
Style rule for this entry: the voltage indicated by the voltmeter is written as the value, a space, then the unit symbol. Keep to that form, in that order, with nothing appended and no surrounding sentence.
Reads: 9.5 V
